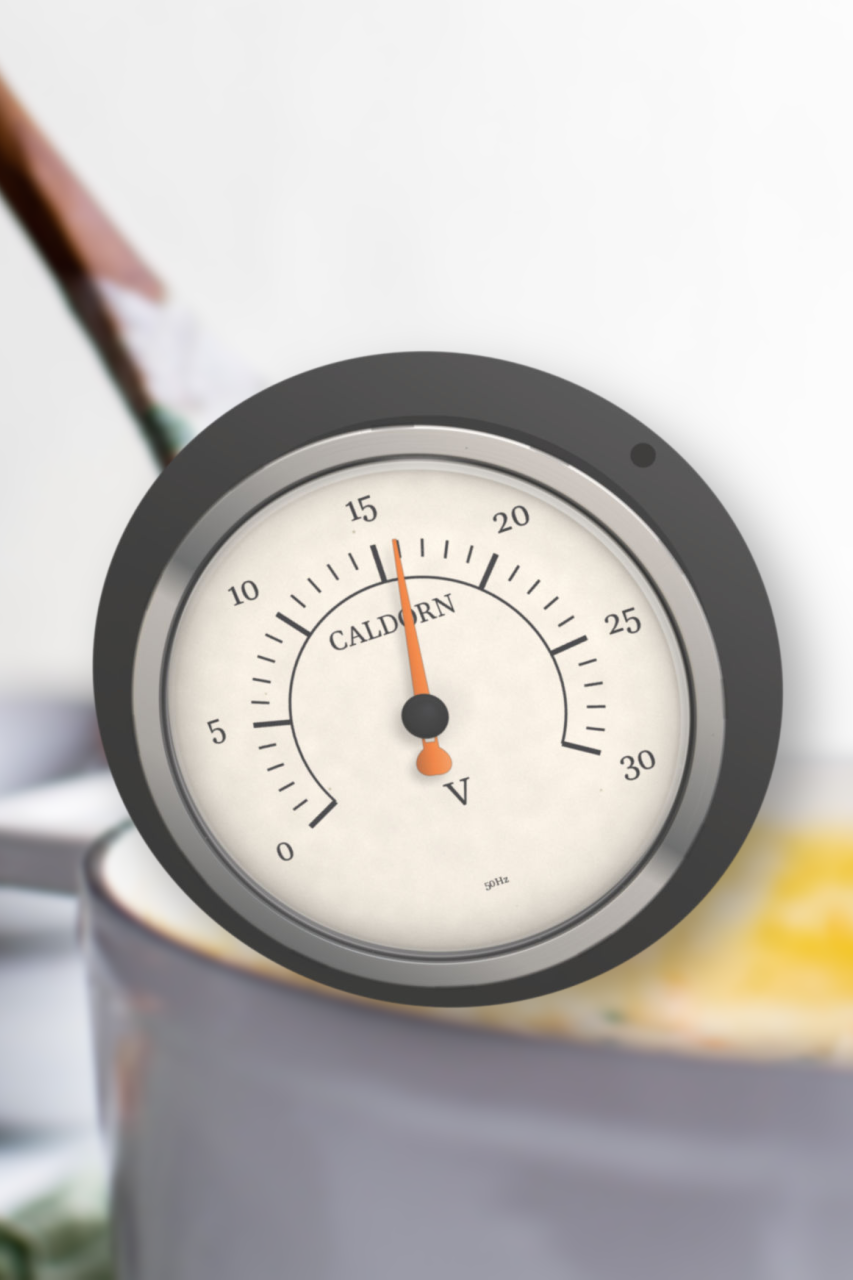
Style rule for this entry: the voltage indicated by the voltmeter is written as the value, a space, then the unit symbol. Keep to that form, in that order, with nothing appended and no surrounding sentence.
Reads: 16 V
